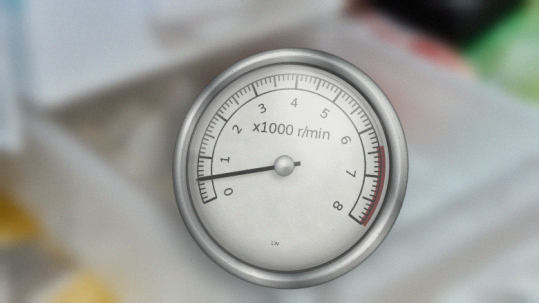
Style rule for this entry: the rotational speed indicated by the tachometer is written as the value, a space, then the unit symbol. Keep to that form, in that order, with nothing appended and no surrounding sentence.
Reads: 500 rpm
